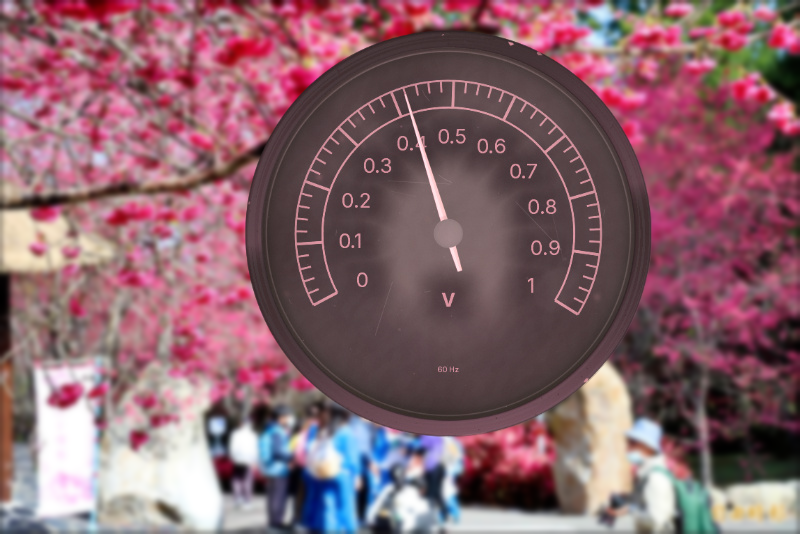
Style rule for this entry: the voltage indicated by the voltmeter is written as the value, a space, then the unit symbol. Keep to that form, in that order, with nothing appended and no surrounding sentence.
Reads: 0.42 V
